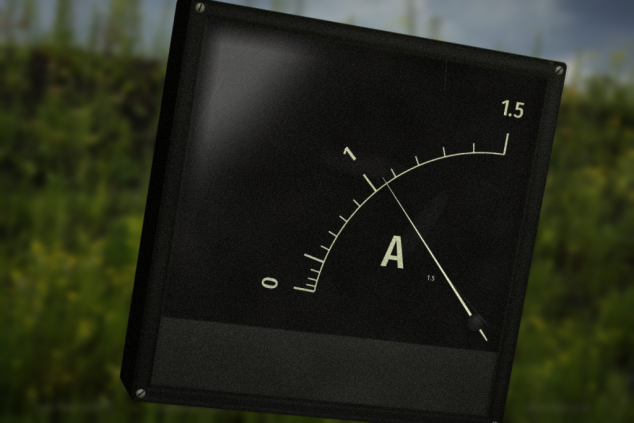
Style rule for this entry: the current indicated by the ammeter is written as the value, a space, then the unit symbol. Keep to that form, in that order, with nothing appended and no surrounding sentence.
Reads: 1.05 A
